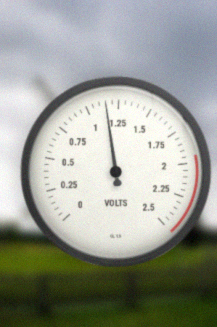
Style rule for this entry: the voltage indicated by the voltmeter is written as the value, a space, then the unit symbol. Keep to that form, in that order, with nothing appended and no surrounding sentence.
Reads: 1.15 V
